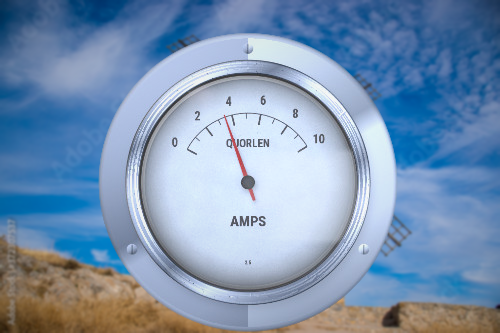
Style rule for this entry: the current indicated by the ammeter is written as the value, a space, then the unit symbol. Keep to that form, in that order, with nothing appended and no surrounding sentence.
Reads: 3.5 A
